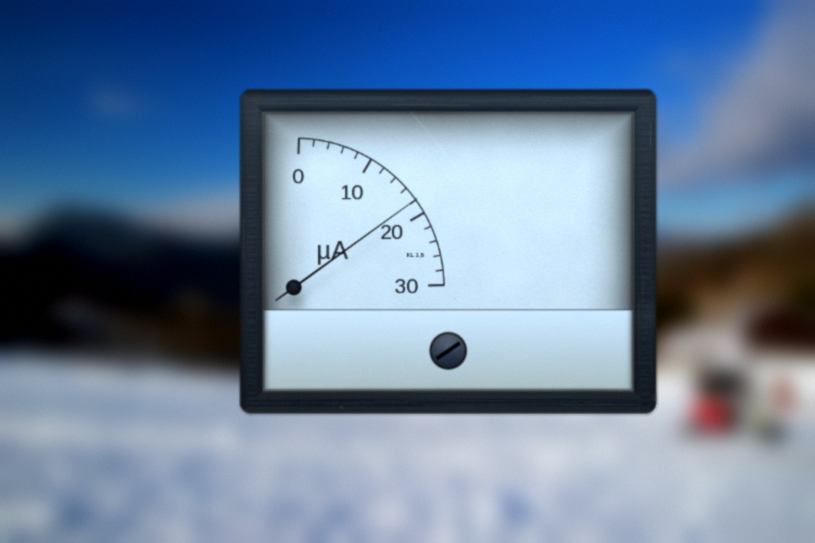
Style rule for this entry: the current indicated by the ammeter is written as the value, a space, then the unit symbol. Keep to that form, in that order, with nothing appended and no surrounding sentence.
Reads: 18 µA
